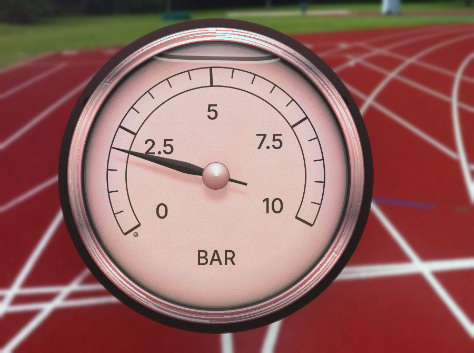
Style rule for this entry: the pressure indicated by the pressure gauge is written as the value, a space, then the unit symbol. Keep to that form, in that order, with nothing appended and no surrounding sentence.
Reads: 2 bar
